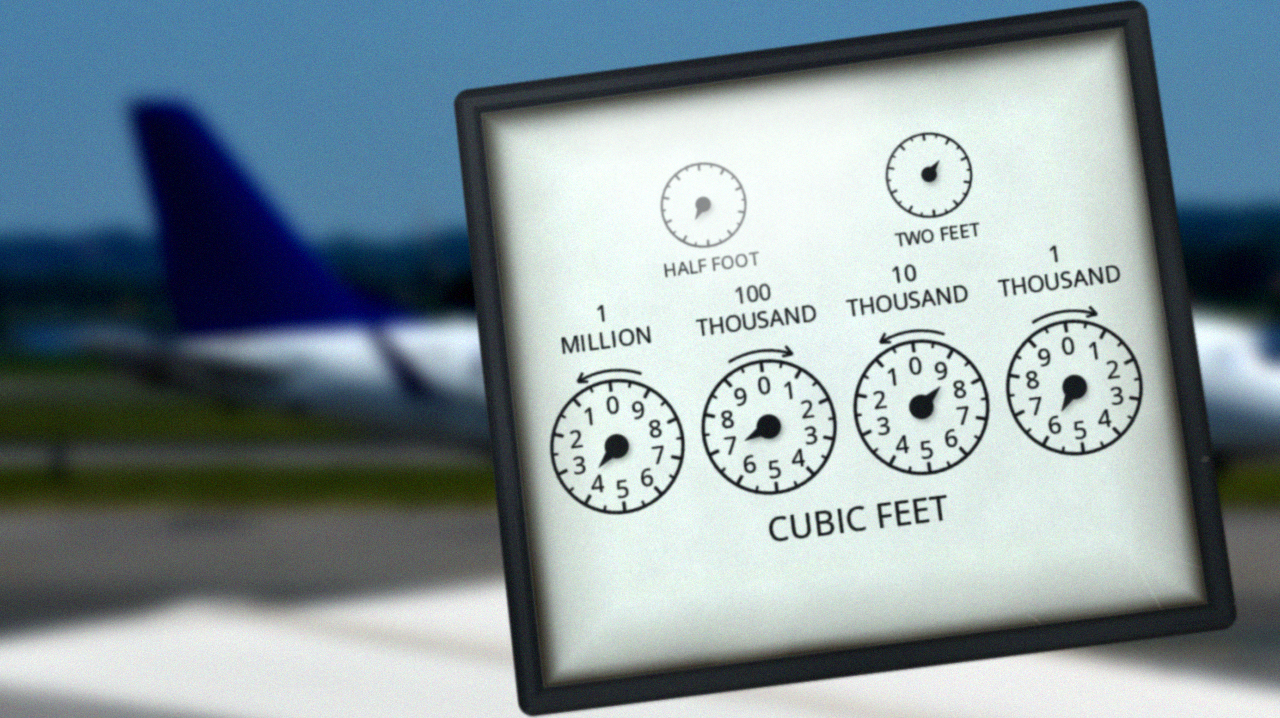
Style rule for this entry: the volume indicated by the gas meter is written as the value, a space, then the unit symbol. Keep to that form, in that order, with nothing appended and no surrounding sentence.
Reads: 368600 ft³
